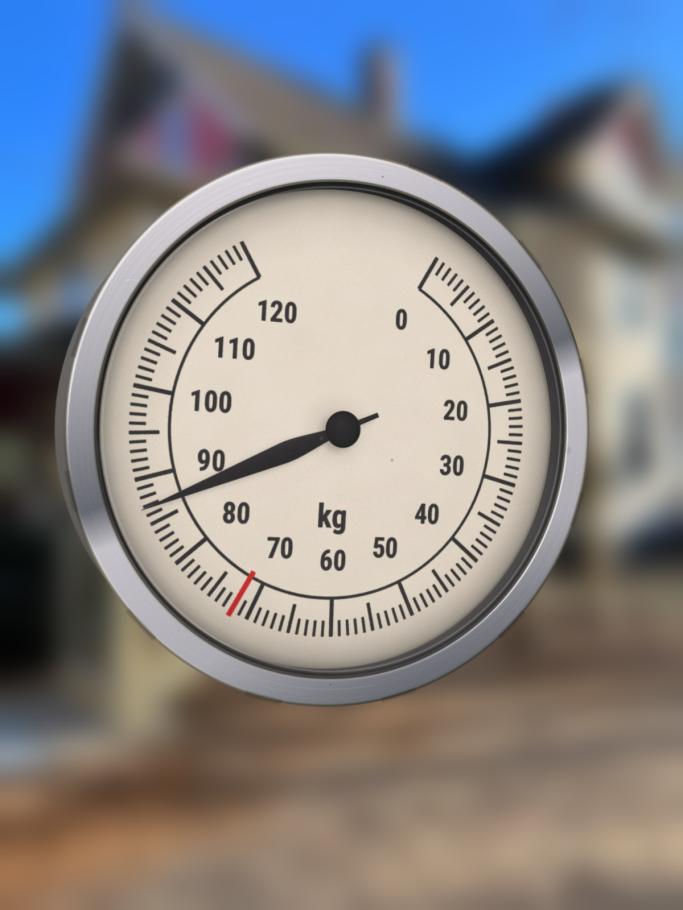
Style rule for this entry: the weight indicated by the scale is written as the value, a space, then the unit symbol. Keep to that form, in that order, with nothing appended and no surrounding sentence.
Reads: 87 kg
